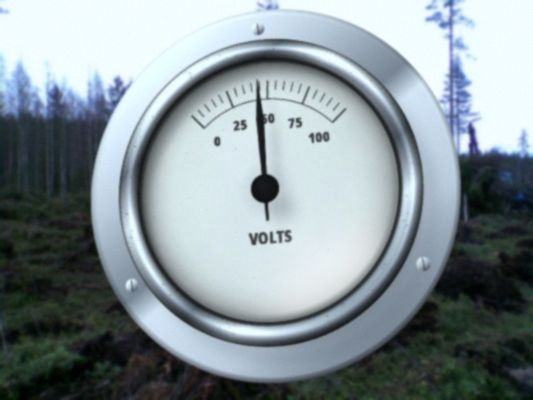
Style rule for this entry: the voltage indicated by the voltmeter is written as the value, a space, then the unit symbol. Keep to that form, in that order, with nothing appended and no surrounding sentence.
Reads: 45 V
